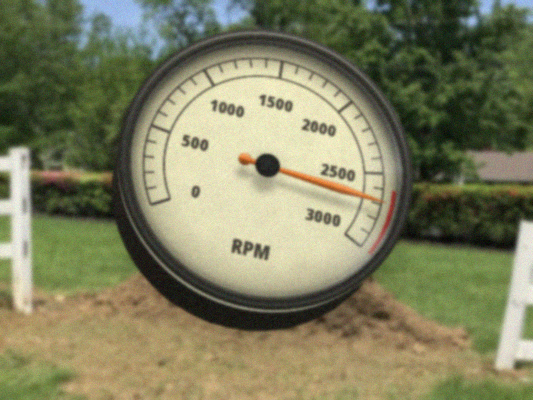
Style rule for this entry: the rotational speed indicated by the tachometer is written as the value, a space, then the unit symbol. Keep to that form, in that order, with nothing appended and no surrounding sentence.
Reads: 2700 rpm
